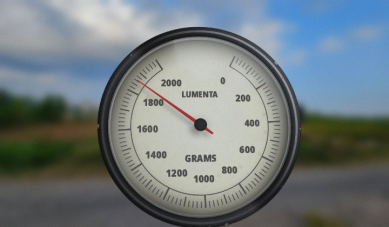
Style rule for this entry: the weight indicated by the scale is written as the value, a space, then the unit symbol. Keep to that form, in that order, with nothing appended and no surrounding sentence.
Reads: 1860 g
